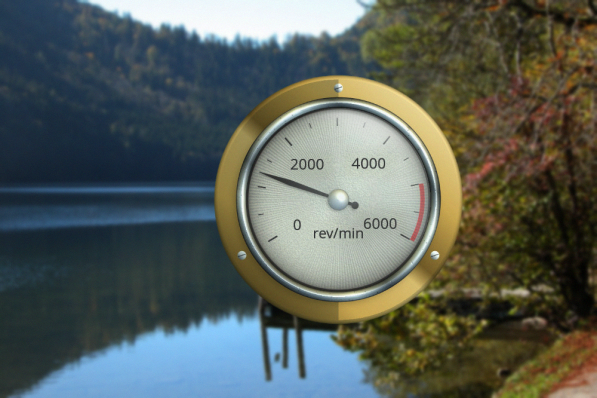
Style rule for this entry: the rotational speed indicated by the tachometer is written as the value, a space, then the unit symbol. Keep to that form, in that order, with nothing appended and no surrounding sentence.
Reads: 1250 rpm
